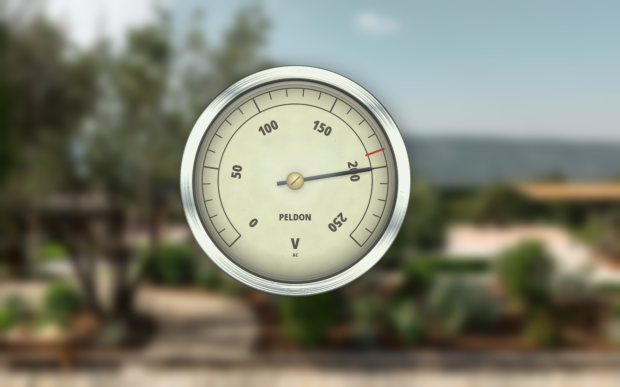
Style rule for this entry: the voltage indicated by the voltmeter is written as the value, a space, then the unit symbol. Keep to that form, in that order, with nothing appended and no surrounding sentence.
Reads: 200 V
